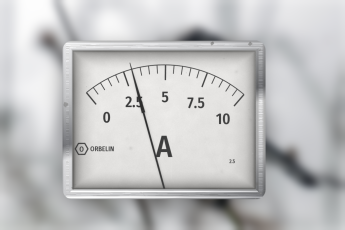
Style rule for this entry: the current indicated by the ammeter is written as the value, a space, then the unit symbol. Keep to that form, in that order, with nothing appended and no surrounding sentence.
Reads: 3 A
